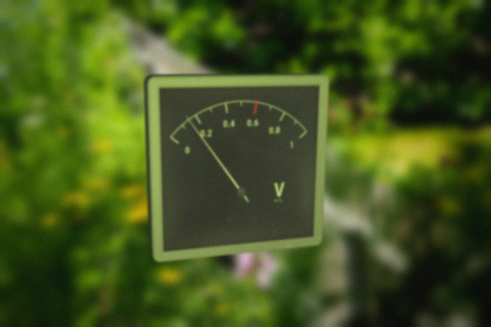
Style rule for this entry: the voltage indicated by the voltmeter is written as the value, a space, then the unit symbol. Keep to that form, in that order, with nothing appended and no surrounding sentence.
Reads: 0.15 V
